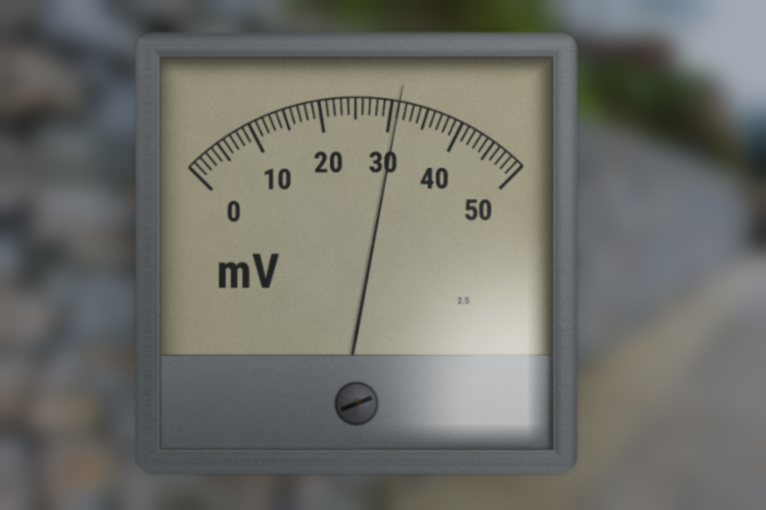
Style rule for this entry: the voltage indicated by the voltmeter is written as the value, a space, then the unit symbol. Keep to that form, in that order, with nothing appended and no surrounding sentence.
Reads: 31 mV
